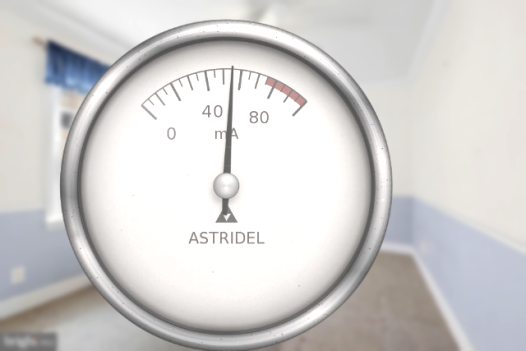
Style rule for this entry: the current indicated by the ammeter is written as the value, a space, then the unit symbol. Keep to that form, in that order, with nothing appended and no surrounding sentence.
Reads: 55 mA
